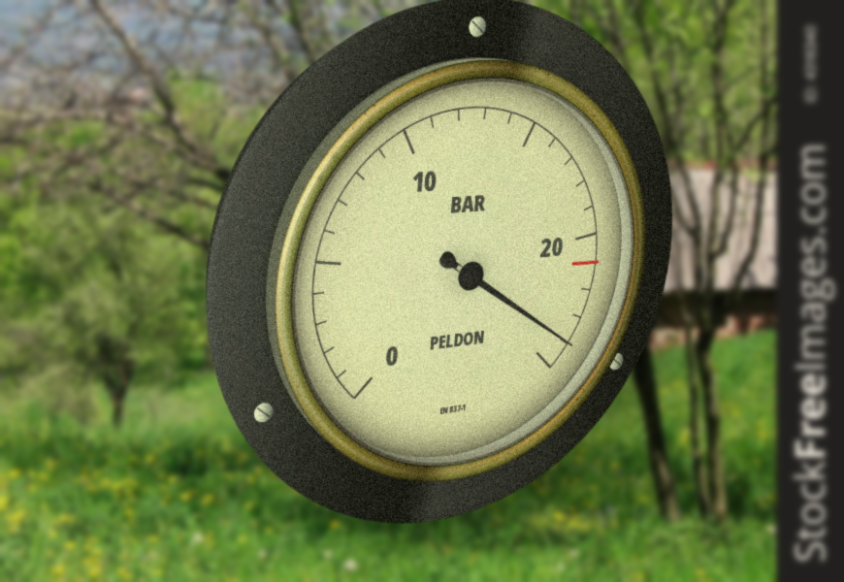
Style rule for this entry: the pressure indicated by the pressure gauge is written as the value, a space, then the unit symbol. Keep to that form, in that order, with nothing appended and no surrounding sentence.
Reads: 24 bar
